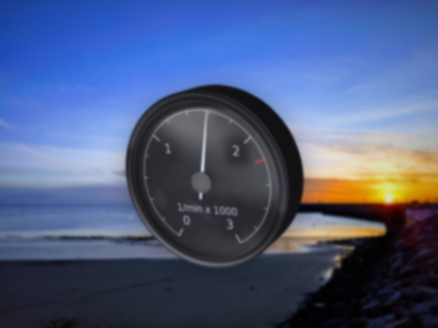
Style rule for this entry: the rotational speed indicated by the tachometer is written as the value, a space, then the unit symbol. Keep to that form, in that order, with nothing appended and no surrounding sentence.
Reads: 1600 rpm
